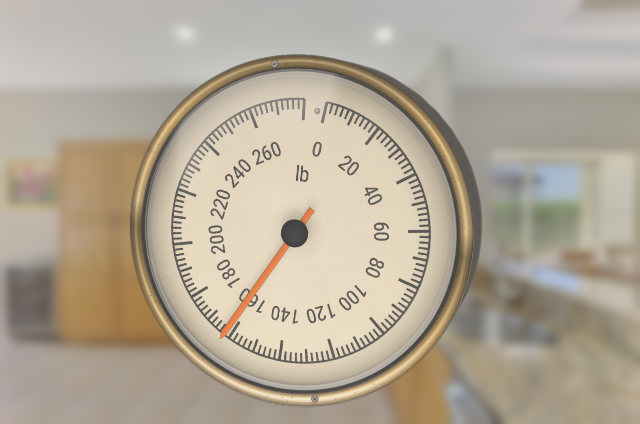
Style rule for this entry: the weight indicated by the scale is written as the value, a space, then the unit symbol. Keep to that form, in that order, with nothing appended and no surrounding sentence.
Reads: 162 lb
